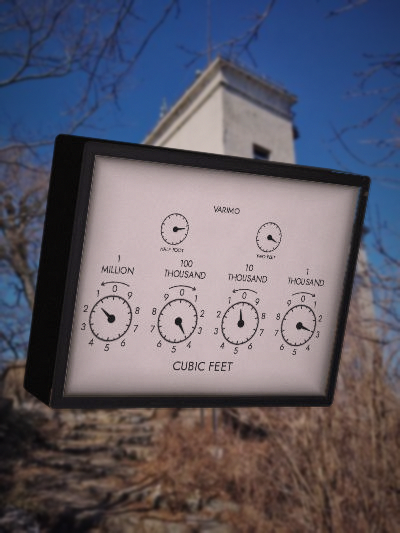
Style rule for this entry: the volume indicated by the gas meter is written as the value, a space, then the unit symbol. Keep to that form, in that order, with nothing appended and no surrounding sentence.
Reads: 140300 ft³
